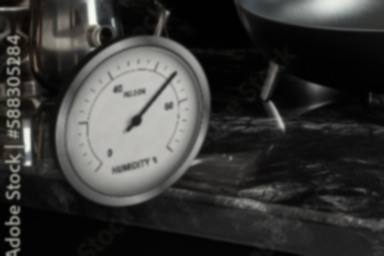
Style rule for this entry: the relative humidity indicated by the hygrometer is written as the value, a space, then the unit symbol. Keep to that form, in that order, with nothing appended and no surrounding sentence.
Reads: 68 %
